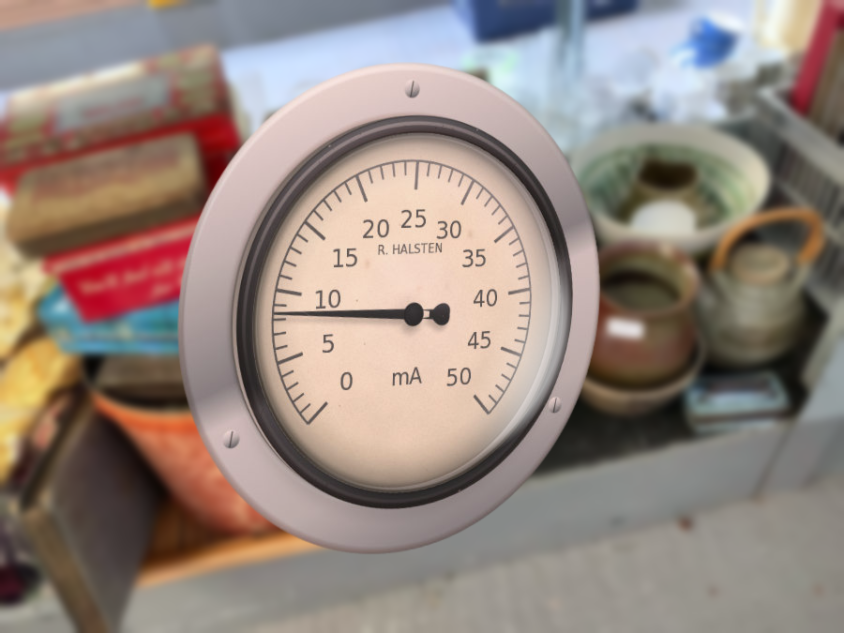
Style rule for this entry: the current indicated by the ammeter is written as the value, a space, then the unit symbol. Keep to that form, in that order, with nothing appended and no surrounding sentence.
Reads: 8.5 mA
